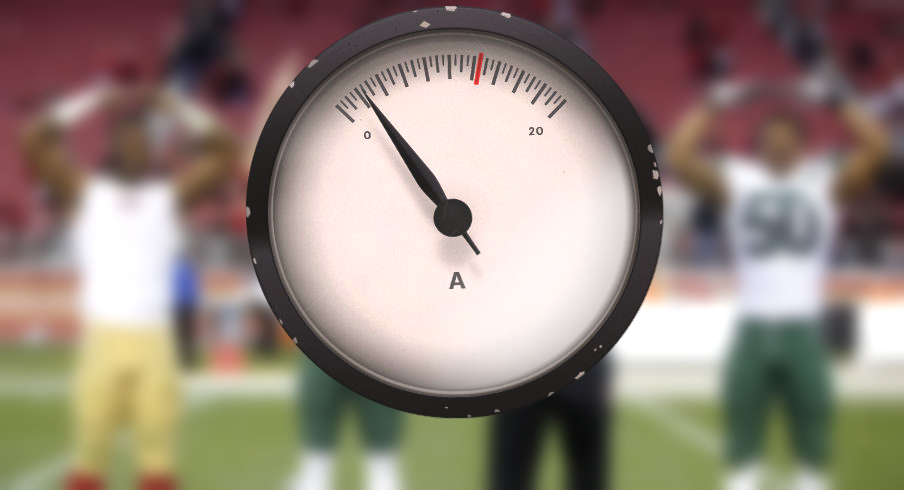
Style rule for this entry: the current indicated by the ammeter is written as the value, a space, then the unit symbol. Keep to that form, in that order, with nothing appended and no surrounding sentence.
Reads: 2.5 A
